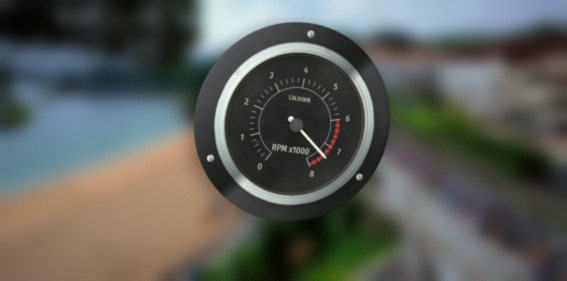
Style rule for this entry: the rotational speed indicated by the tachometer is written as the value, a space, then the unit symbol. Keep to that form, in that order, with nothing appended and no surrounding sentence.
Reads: 7400 rpm
